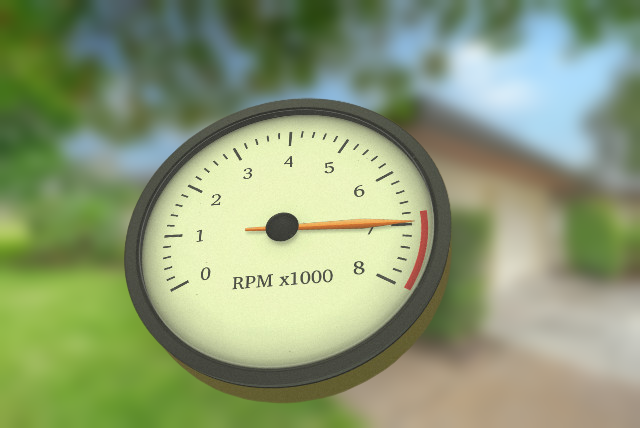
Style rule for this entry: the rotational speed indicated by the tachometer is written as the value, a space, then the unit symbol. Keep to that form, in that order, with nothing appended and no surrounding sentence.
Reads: 7000 rpm
